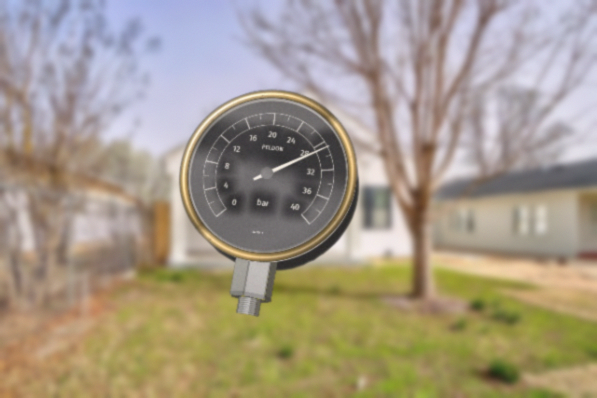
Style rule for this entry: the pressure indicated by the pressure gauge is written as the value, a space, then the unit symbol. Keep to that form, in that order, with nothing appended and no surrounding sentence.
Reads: 29 bar
